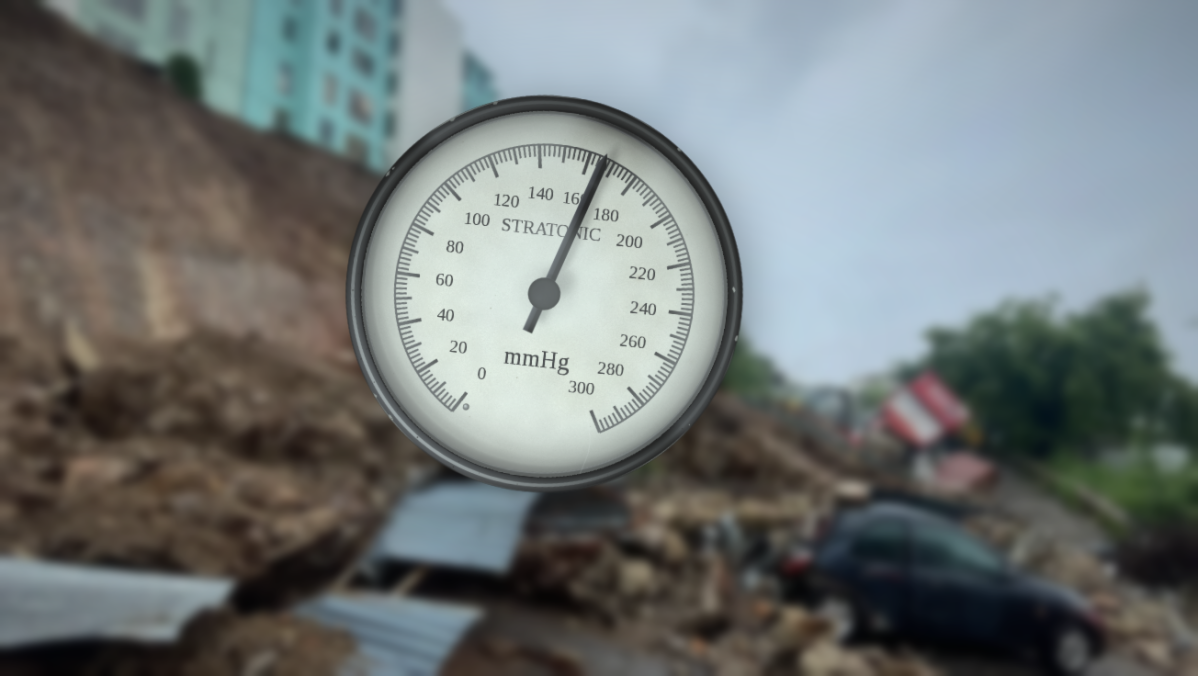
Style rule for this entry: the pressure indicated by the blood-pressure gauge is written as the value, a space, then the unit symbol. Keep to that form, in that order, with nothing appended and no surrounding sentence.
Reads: 166 mmHg
